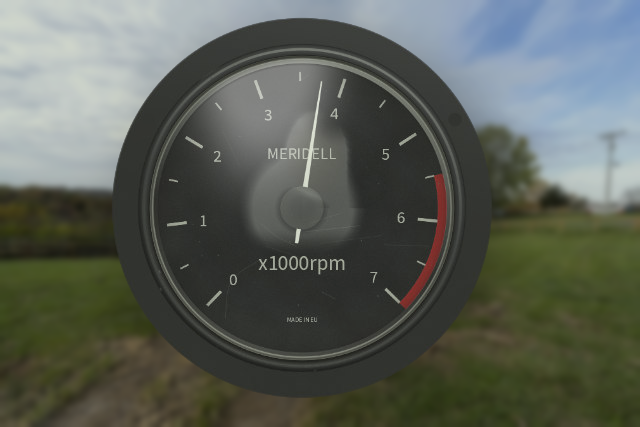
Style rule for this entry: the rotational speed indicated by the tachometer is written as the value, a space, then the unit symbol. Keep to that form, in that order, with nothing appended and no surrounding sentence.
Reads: 3750 rpm
